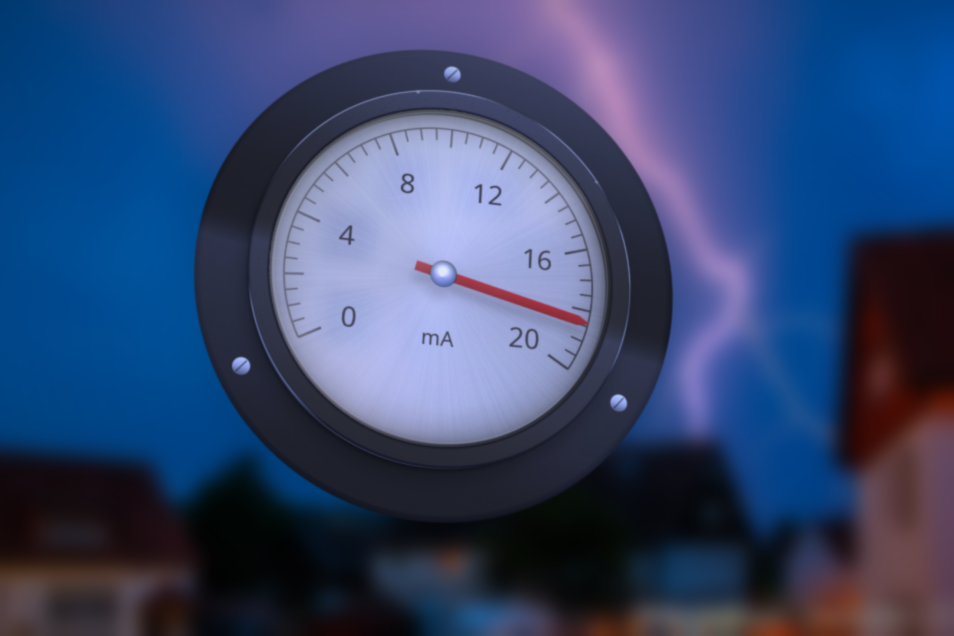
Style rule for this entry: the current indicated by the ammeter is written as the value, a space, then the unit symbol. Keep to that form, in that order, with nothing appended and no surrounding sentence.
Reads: 18.5 mA
